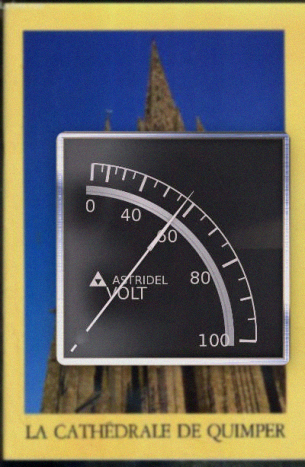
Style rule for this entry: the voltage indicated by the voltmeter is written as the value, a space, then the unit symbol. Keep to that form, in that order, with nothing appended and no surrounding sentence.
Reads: 57.5 V
